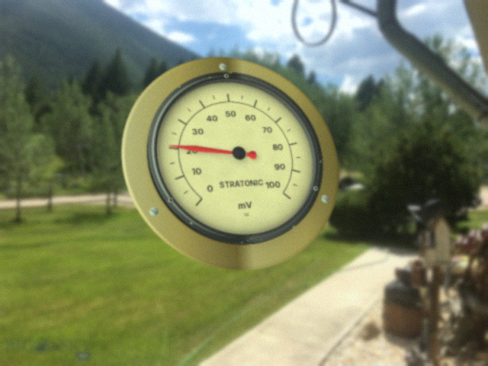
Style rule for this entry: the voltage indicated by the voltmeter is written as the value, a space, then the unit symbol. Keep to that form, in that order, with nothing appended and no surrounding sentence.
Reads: 20 mV
